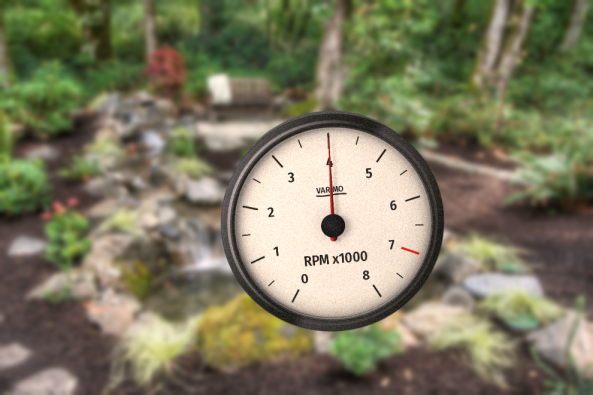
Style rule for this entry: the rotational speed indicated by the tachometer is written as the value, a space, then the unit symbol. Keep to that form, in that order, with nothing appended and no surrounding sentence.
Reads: 4000 rpm
